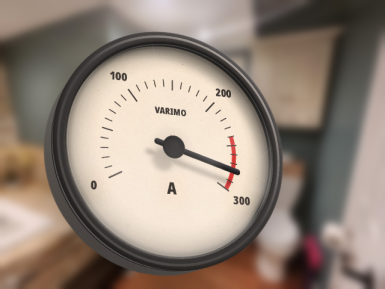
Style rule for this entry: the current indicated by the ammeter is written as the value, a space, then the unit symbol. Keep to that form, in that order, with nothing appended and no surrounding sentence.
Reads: 280 A
